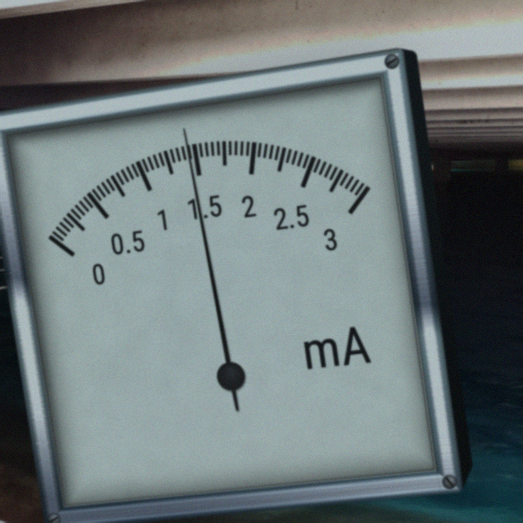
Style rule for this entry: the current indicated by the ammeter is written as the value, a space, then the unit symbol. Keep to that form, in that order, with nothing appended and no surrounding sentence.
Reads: 1.45 mA
